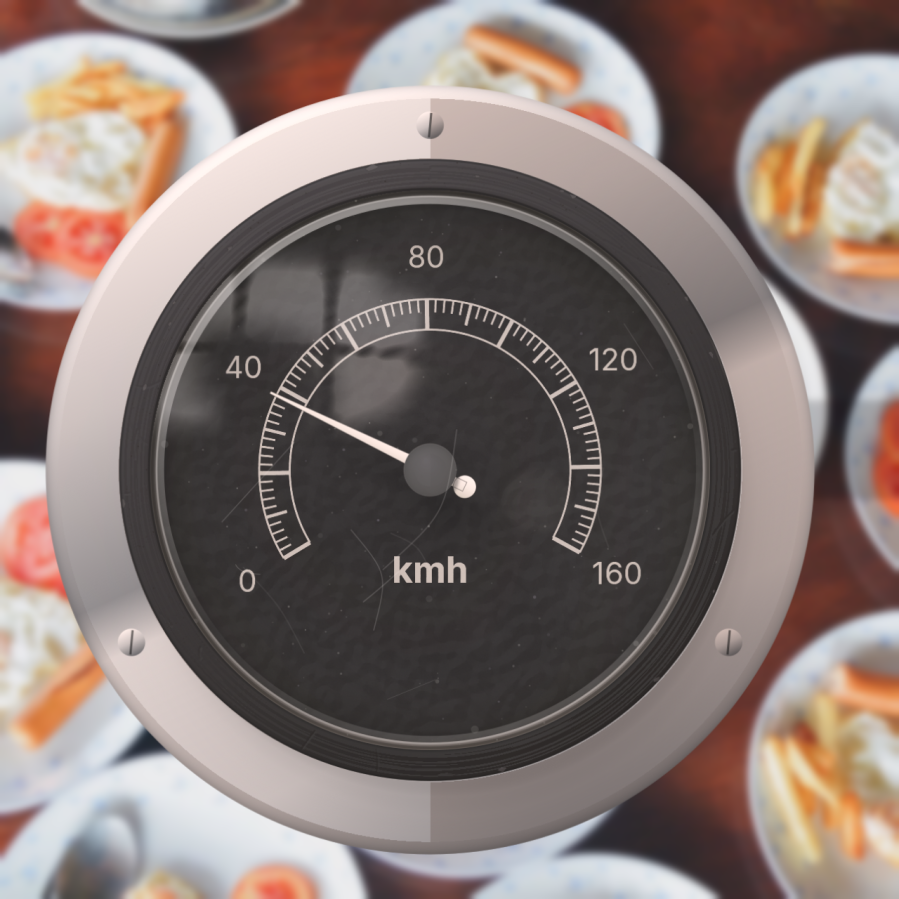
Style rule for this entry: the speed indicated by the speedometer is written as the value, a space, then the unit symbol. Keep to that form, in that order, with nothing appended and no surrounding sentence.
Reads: 38 km/h
